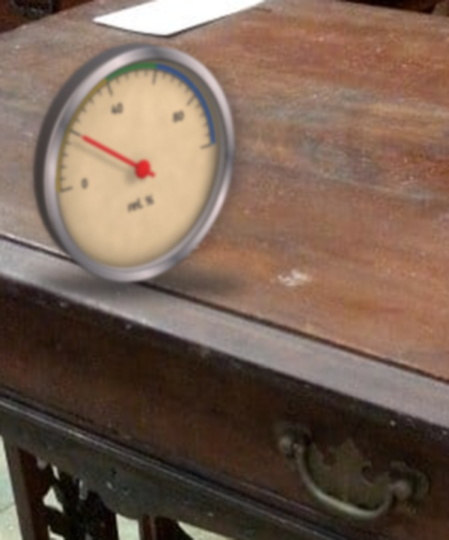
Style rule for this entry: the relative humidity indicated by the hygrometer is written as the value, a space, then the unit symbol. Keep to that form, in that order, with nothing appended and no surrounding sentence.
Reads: 20 %
